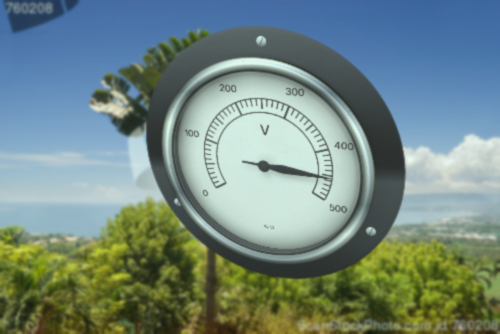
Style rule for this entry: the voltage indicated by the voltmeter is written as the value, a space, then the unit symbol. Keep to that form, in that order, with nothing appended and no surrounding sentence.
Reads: 450 V
